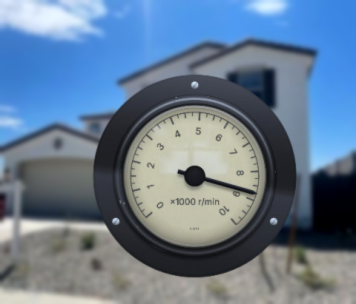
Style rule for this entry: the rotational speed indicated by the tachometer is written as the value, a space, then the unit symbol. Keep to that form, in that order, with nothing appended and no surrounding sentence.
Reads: 8750 rpm
